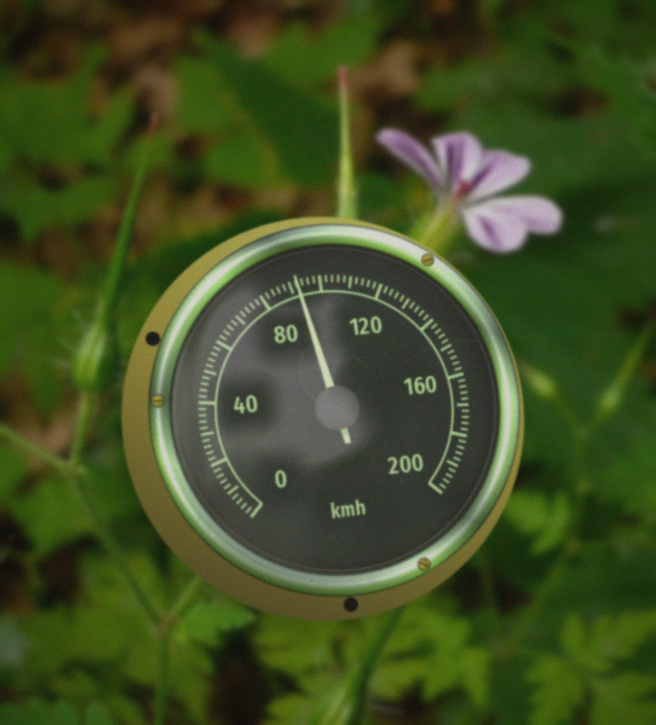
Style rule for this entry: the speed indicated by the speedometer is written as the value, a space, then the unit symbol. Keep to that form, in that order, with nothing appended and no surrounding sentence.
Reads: 92 km/h
